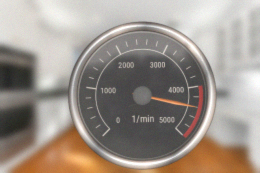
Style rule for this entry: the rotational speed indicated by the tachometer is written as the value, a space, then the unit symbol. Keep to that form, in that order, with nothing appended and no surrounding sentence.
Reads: 4400 rpm
